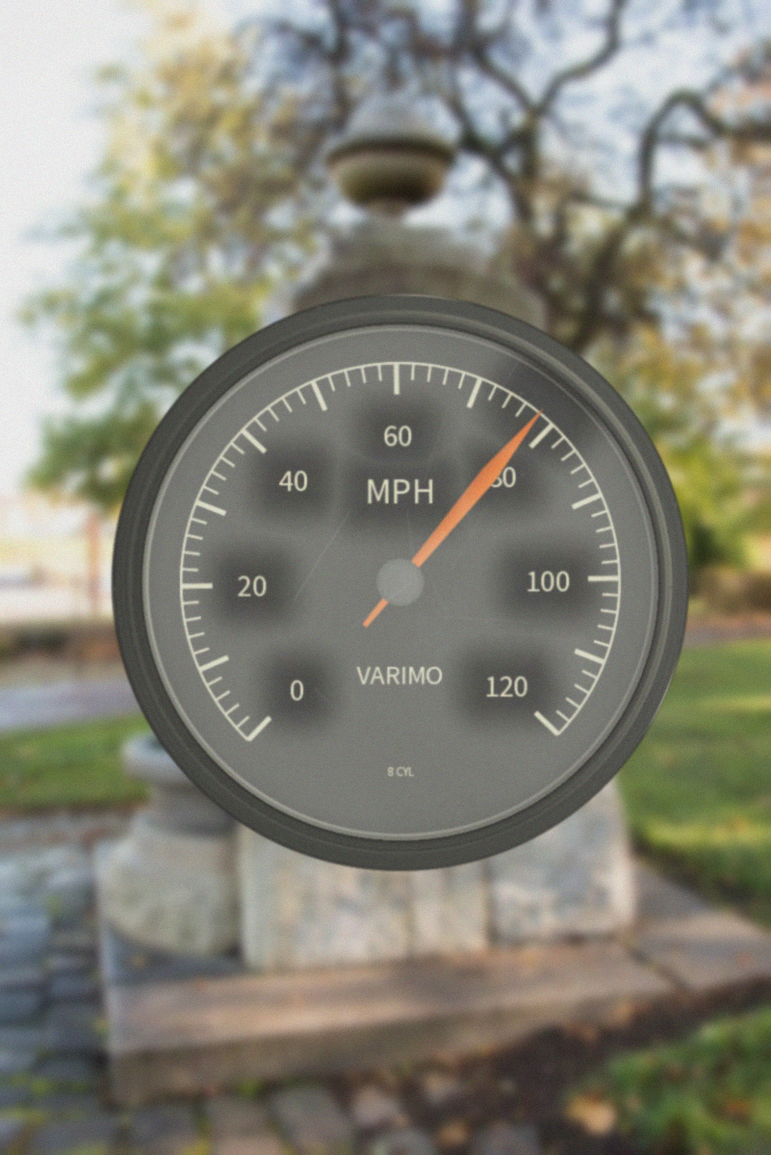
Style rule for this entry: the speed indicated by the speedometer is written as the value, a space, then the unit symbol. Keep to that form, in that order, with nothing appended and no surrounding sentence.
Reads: 78 mph
